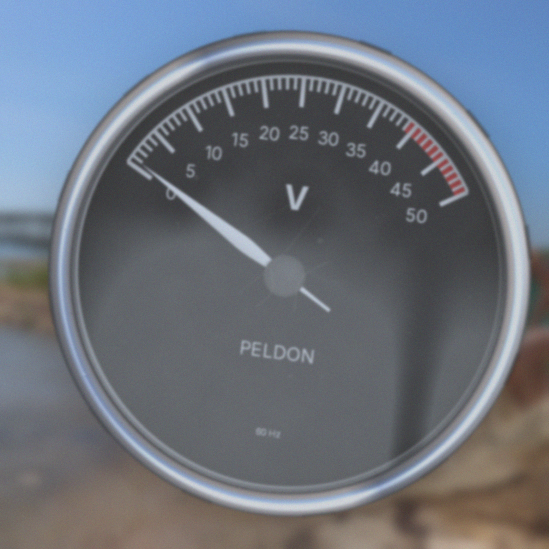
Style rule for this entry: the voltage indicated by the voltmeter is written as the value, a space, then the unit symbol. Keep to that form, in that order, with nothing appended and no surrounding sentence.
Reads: 1 V
